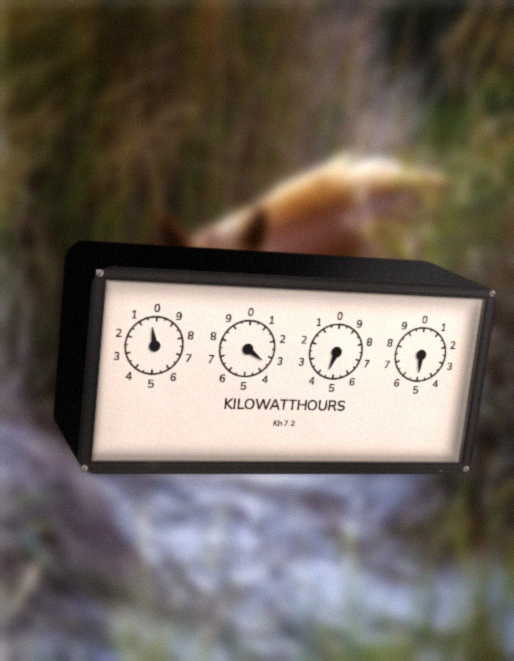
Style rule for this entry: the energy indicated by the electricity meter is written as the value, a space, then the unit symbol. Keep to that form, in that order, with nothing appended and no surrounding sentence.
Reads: 345 kWh
